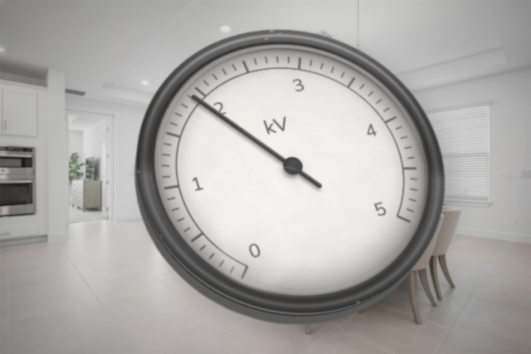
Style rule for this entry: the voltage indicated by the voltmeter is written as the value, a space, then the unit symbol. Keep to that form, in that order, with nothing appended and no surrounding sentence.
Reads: 1.9 kV
